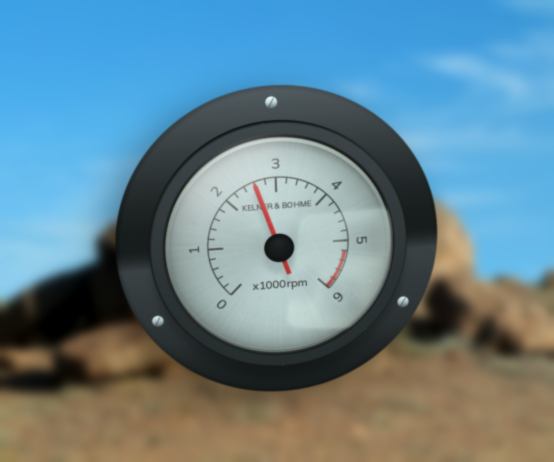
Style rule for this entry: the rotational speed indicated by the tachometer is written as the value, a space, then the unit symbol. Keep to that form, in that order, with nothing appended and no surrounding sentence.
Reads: 2600 rpm
